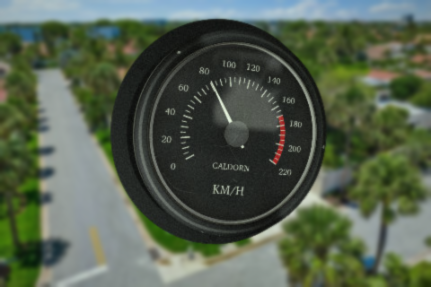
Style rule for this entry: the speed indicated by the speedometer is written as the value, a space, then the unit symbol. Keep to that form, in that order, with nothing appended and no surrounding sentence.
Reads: 80 km/h
